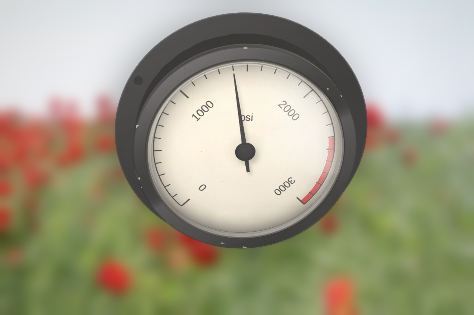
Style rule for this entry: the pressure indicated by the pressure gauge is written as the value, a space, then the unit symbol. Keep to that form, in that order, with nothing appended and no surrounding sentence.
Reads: 1400 psi
